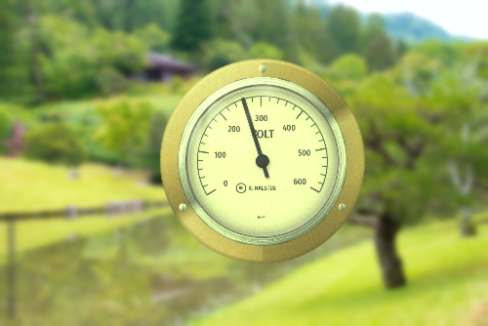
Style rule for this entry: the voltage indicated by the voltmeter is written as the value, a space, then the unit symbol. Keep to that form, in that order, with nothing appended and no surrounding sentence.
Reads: 260 V
